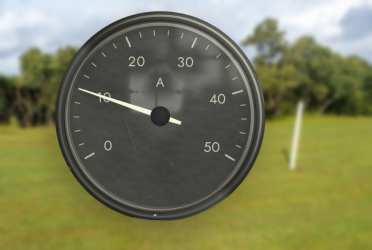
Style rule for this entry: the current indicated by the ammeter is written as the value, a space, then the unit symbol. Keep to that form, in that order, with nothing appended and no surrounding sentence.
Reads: 10 A
